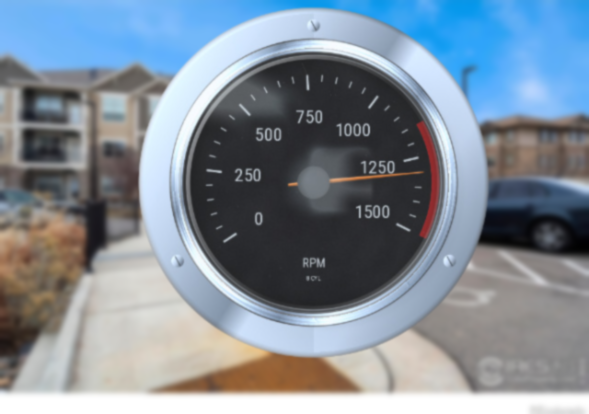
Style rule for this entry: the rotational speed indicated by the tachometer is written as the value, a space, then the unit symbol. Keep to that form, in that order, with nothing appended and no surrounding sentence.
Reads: 1300 rpm
